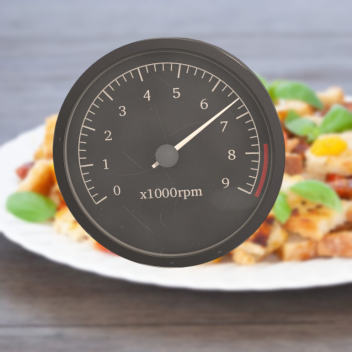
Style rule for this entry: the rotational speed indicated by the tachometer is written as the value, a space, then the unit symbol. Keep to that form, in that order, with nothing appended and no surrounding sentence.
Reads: 6600 rpm
